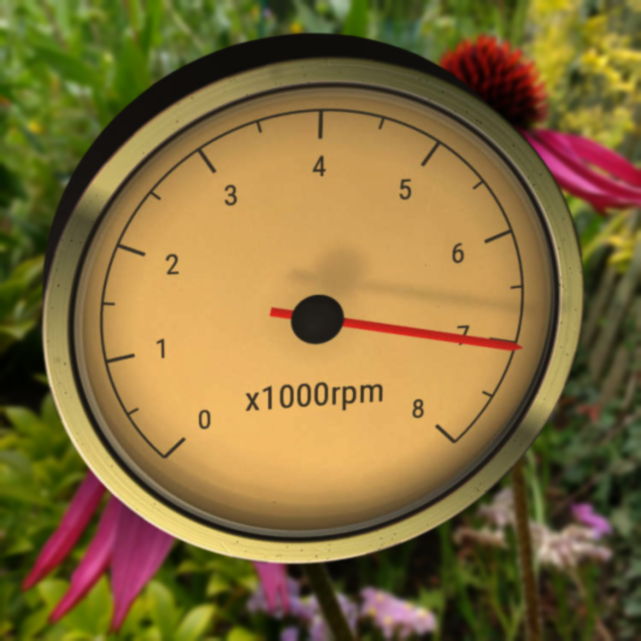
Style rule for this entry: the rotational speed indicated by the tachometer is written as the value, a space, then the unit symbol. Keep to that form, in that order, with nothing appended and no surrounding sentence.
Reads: 7000 rpm
